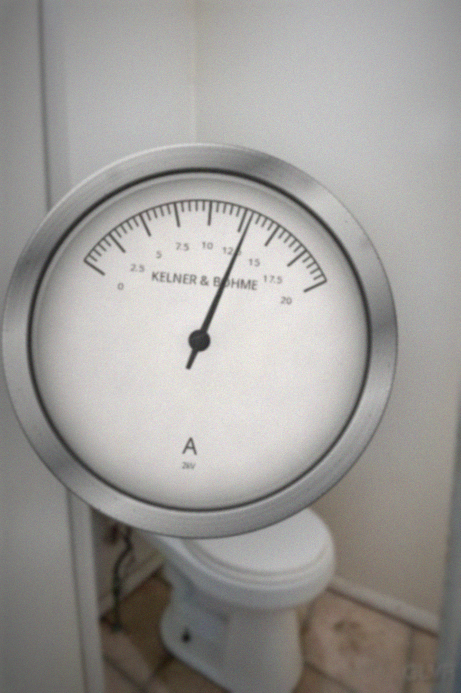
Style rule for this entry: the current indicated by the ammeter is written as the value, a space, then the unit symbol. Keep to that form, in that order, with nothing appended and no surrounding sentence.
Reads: 13 A
